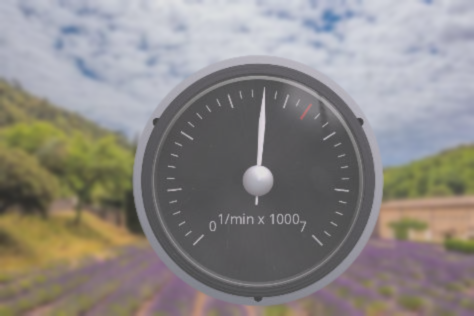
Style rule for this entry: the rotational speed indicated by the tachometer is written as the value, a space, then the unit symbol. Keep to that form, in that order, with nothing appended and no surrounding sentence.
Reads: 3600 rpm
